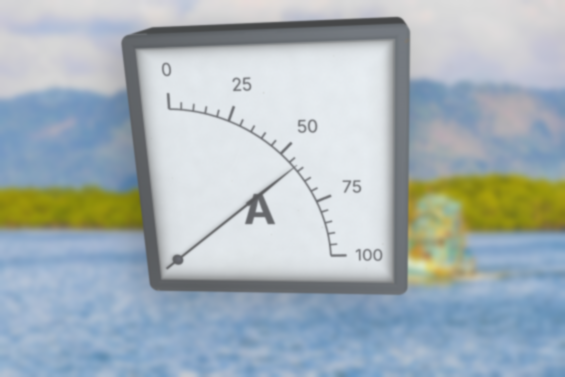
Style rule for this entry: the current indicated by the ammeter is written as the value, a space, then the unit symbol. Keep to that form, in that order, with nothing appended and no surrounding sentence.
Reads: 57.5 A
